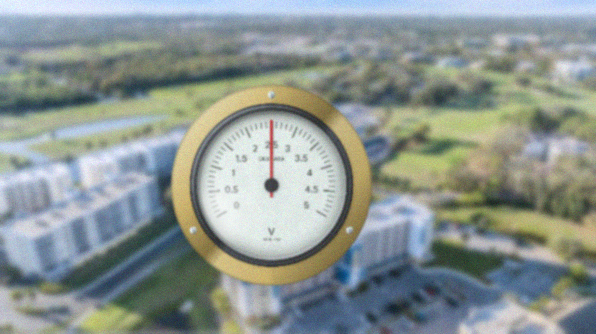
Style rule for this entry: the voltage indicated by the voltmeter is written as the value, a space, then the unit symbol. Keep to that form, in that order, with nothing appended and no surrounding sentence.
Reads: 2.5 V
